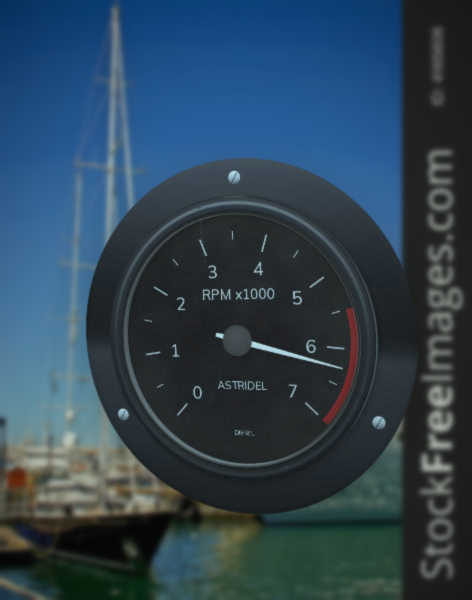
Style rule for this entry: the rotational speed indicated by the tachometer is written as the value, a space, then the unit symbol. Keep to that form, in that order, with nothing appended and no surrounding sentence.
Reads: 6250 rpm
